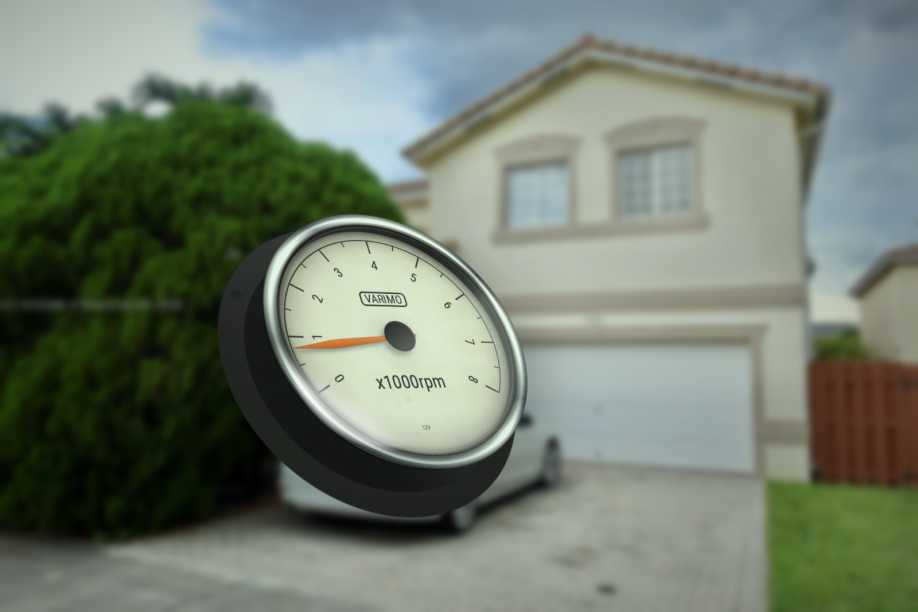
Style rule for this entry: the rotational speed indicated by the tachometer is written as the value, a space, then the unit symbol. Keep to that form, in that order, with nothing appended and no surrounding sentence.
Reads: 750 rpm
